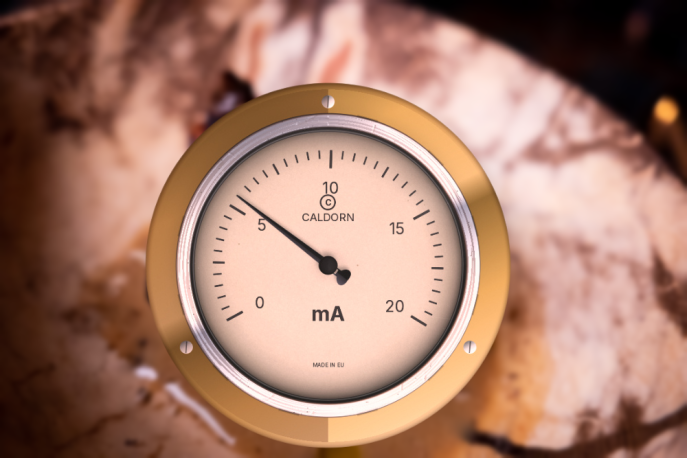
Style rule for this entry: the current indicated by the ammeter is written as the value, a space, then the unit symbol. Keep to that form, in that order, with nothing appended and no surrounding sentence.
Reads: 5.5 mA
